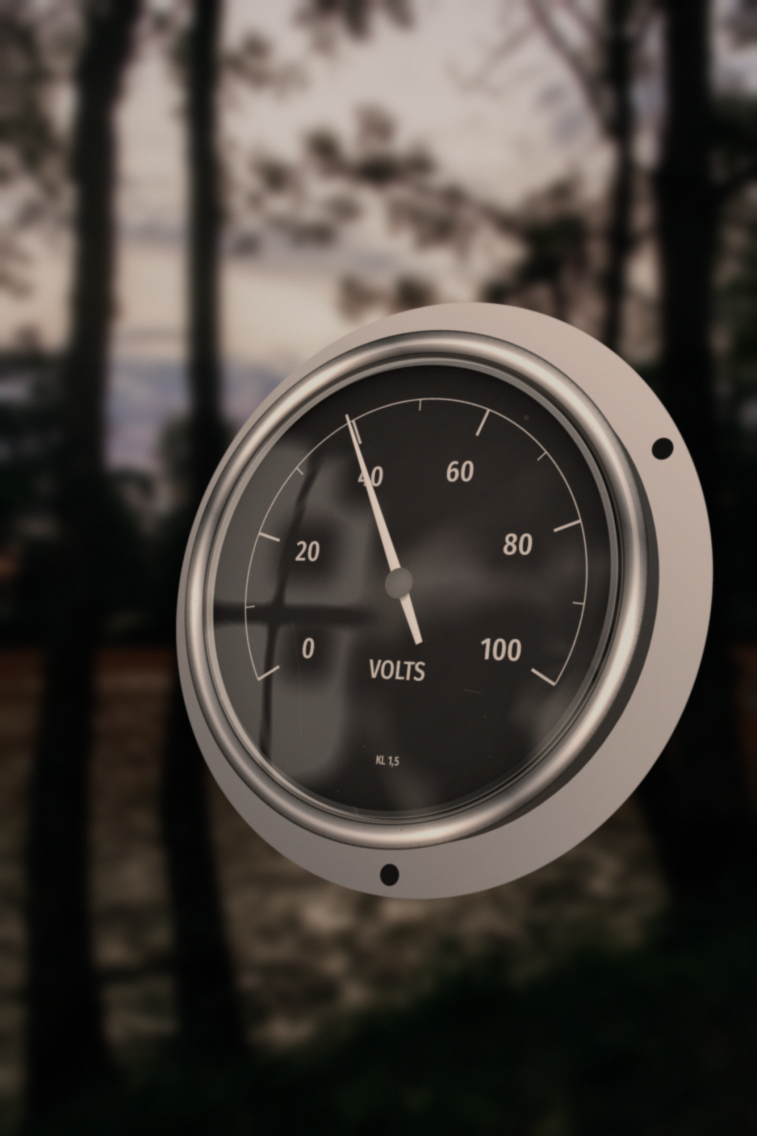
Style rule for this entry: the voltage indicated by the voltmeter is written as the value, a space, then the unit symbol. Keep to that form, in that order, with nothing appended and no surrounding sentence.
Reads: 40 V
